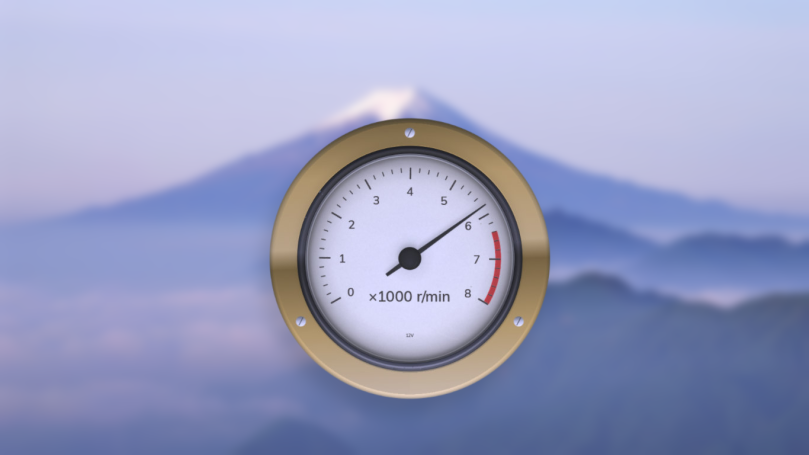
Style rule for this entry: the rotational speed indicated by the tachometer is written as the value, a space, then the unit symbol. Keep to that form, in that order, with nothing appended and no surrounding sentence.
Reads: 5800 rpm
